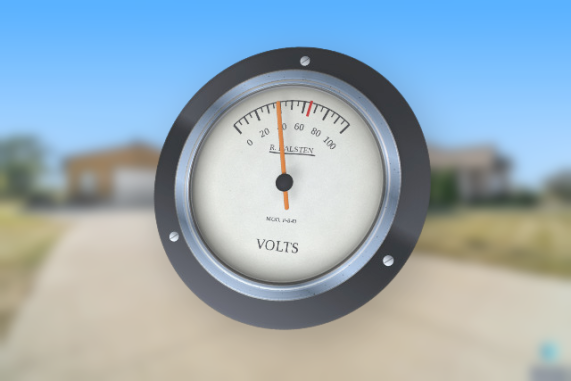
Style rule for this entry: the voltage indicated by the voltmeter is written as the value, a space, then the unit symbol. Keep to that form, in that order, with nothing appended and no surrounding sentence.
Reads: 40 V
